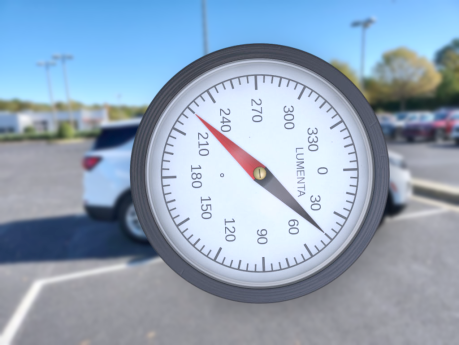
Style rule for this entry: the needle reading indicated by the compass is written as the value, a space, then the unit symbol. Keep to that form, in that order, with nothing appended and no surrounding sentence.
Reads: 225 °
